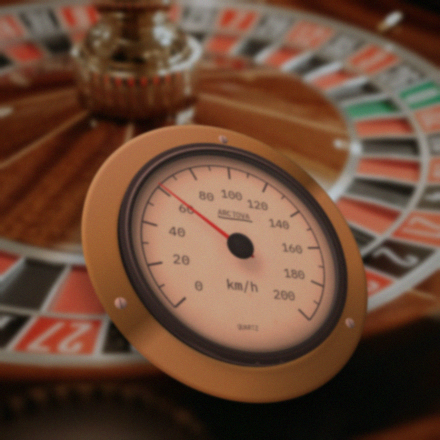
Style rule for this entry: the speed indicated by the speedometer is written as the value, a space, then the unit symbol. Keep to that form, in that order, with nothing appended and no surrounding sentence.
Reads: 60 km/h
